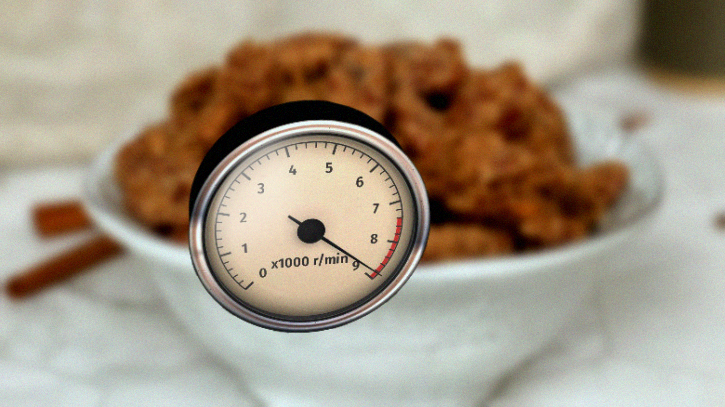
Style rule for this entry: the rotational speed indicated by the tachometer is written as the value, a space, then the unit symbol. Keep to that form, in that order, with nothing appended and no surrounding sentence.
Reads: 8800 rpm
